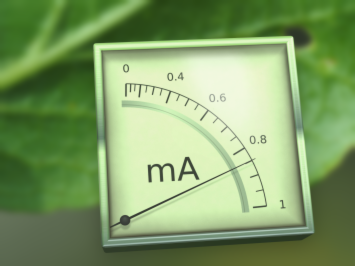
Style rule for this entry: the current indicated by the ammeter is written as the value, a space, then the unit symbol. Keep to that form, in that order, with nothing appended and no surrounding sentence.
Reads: 0.85 mA
